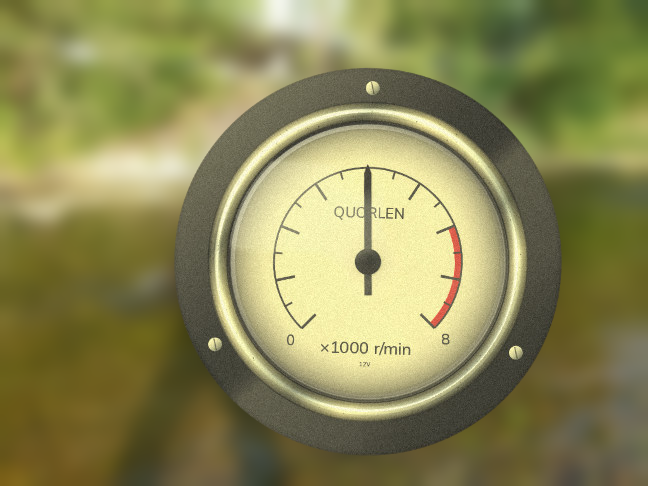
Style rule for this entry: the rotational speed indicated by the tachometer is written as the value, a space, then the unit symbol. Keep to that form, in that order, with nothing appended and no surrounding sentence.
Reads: 4000 rpm
